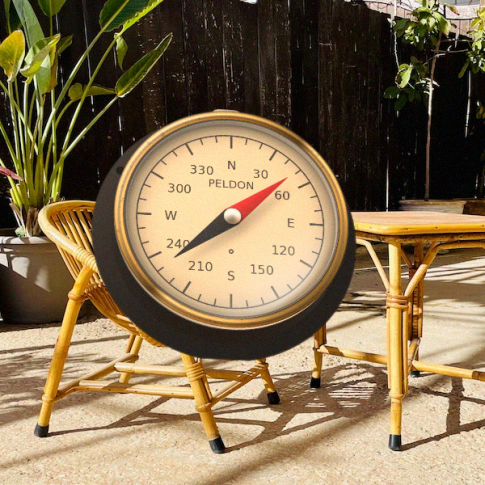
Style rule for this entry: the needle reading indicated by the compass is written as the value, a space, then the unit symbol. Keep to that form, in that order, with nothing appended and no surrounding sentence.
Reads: 50 °
